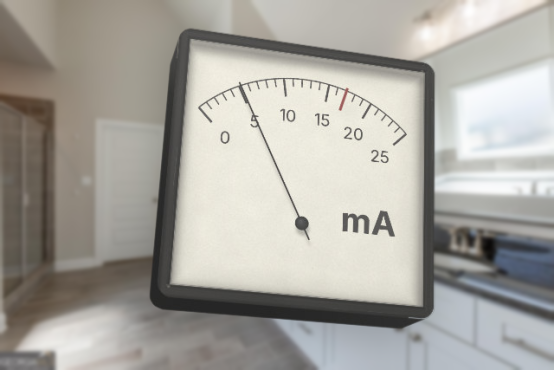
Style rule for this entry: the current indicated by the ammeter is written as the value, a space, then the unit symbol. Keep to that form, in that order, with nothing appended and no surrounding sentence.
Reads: 5 mA
